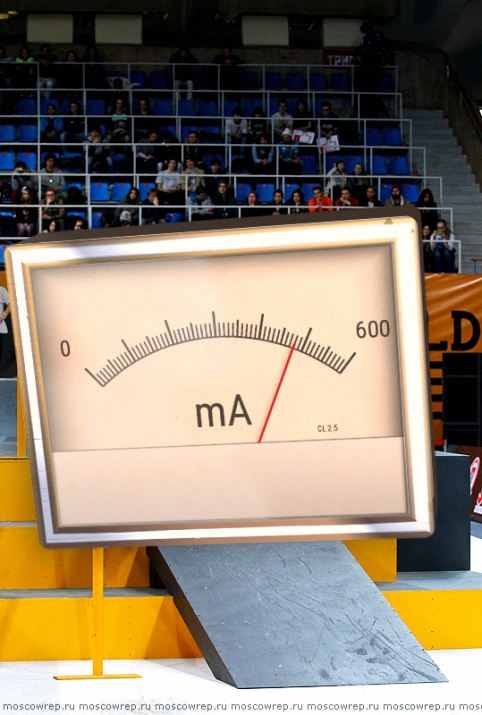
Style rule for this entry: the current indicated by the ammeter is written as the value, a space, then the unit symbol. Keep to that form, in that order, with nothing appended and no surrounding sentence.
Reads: 480 mA
